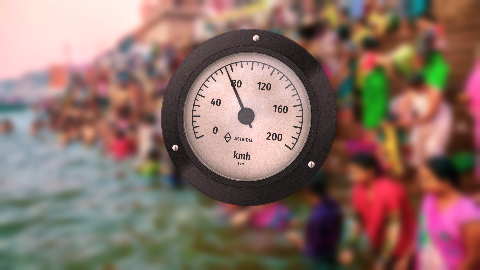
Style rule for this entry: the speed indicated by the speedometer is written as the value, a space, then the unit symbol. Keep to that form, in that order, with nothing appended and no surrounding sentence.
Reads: 75 km/h
